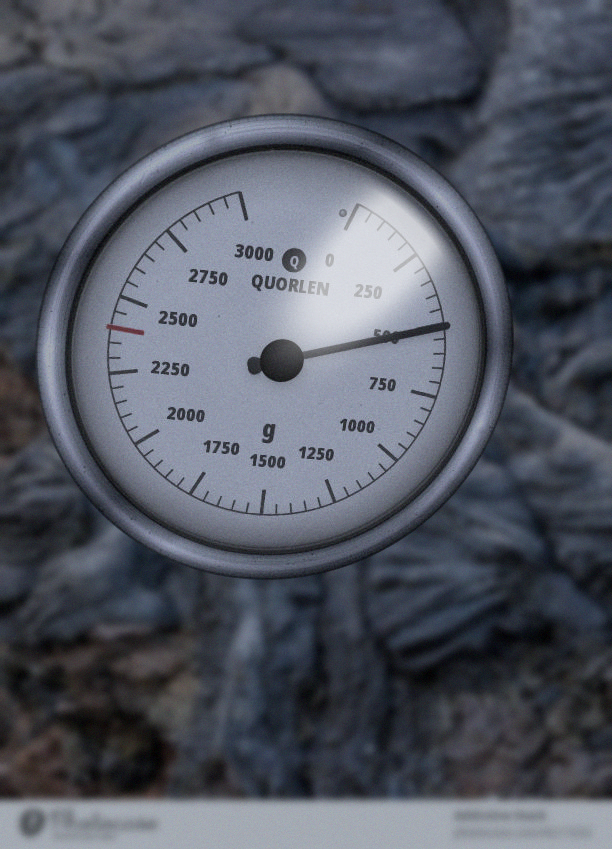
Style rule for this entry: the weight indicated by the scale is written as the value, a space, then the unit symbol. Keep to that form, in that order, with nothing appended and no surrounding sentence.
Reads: 500 g
